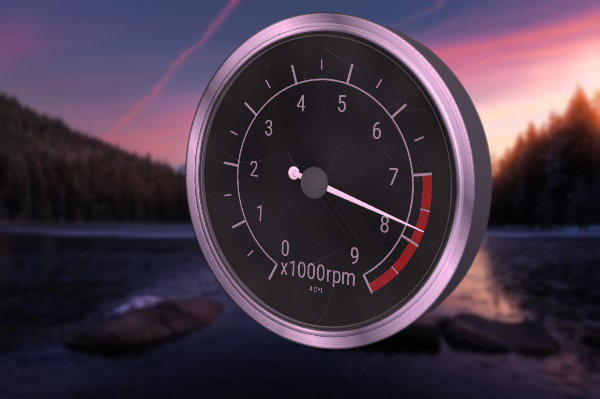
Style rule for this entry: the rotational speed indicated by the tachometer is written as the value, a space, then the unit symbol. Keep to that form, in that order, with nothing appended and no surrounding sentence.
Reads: 7750 rpm
